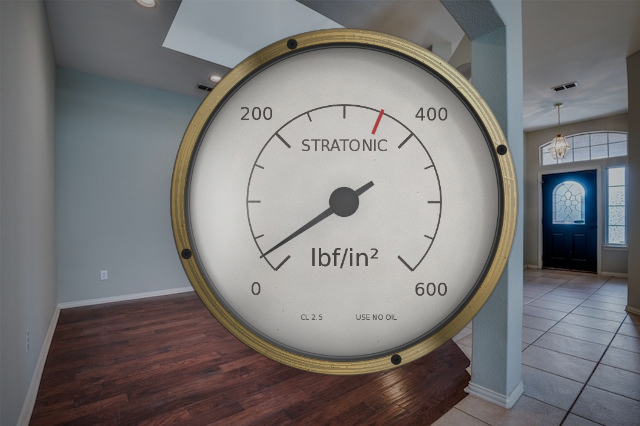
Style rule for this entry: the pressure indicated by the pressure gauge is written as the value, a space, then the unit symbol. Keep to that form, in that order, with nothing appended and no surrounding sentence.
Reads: 25 psi
